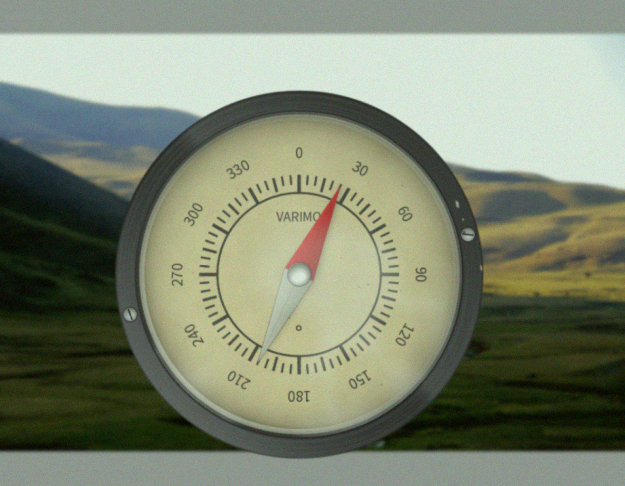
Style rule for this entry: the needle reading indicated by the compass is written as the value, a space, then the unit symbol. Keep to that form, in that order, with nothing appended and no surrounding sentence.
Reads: 25 °
